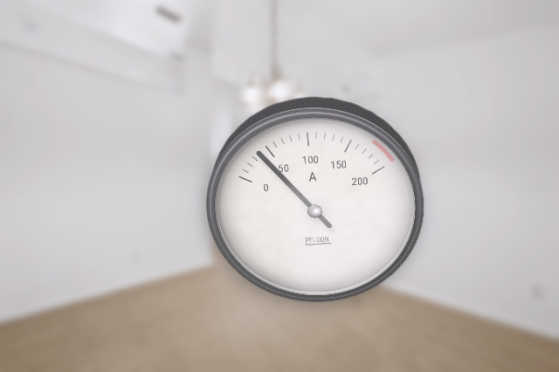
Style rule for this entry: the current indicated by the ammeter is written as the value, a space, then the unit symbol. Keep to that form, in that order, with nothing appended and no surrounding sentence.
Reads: 40 A
